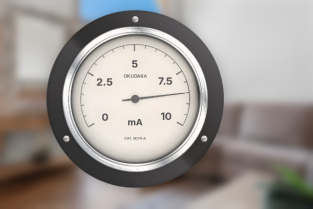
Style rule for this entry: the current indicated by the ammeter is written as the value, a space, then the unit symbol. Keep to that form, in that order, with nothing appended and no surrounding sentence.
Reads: 8.5 mA
